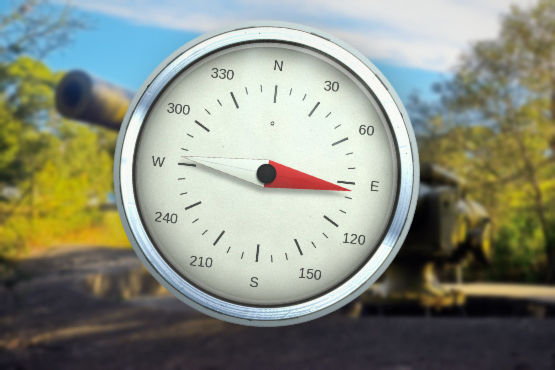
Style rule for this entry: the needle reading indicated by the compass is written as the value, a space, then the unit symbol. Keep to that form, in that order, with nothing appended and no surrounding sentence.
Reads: 95 °
